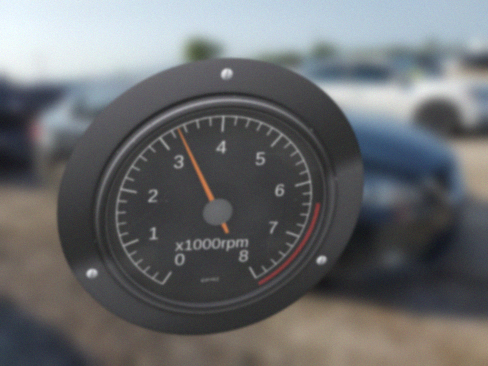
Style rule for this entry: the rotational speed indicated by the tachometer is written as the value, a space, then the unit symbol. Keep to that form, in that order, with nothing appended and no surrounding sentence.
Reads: 3300 rpm
